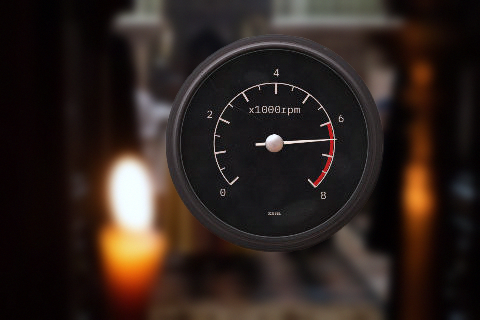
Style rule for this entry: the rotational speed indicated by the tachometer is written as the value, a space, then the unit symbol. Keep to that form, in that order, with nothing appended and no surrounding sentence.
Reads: 6500 rpm
